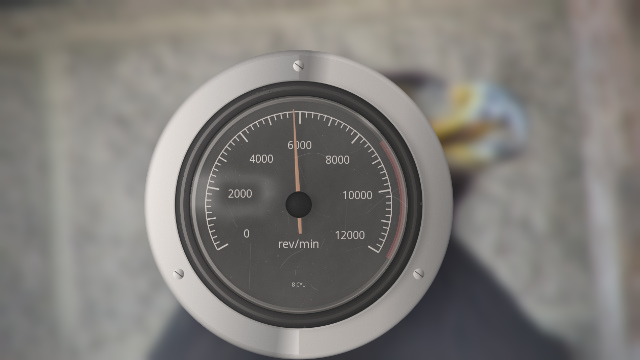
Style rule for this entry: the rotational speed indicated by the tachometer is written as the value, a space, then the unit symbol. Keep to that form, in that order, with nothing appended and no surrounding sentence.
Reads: 5800 rpm
